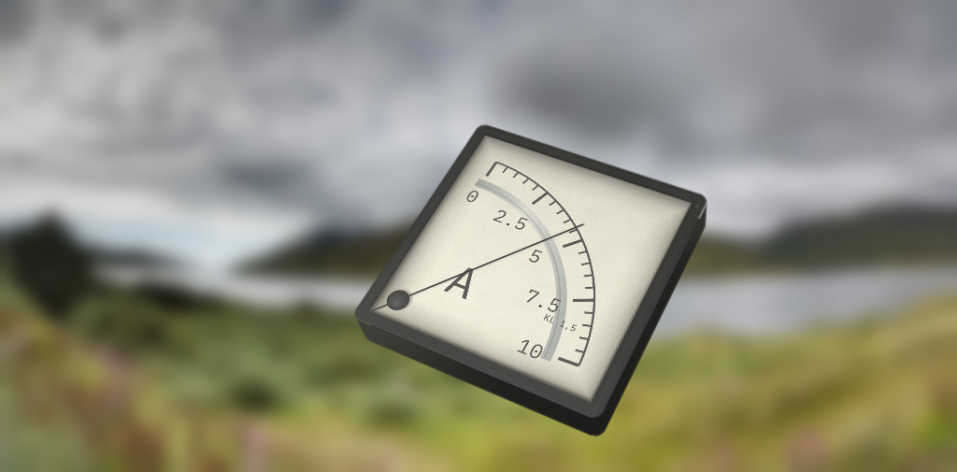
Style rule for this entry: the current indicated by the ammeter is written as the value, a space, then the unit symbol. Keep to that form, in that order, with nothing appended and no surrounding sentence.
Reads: 4.5 A
